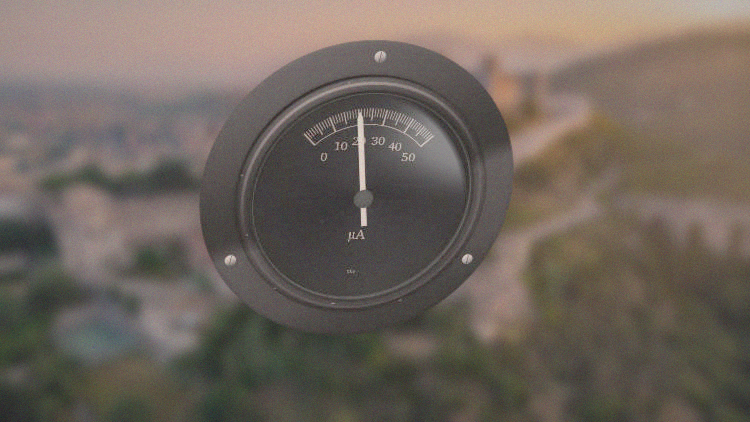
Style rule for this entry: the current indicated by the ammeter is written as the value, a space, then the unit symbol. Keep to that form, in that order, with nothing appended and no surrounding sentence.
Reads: 20 µA
